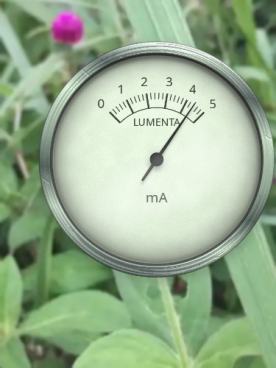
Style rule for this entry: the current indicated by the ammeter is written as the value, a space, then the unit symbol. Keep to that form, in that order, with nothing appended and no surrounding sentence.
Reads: 4.4 mA
